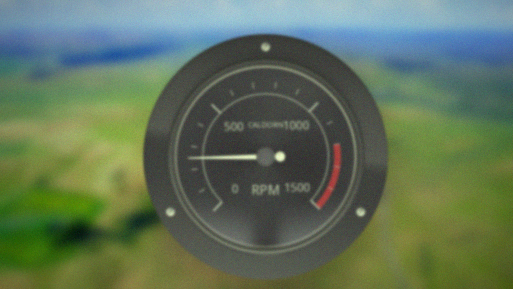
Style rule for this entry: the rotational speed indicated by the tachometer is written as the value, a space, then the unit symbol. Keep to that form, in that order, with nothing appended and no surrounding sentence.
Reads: 250 rpm
